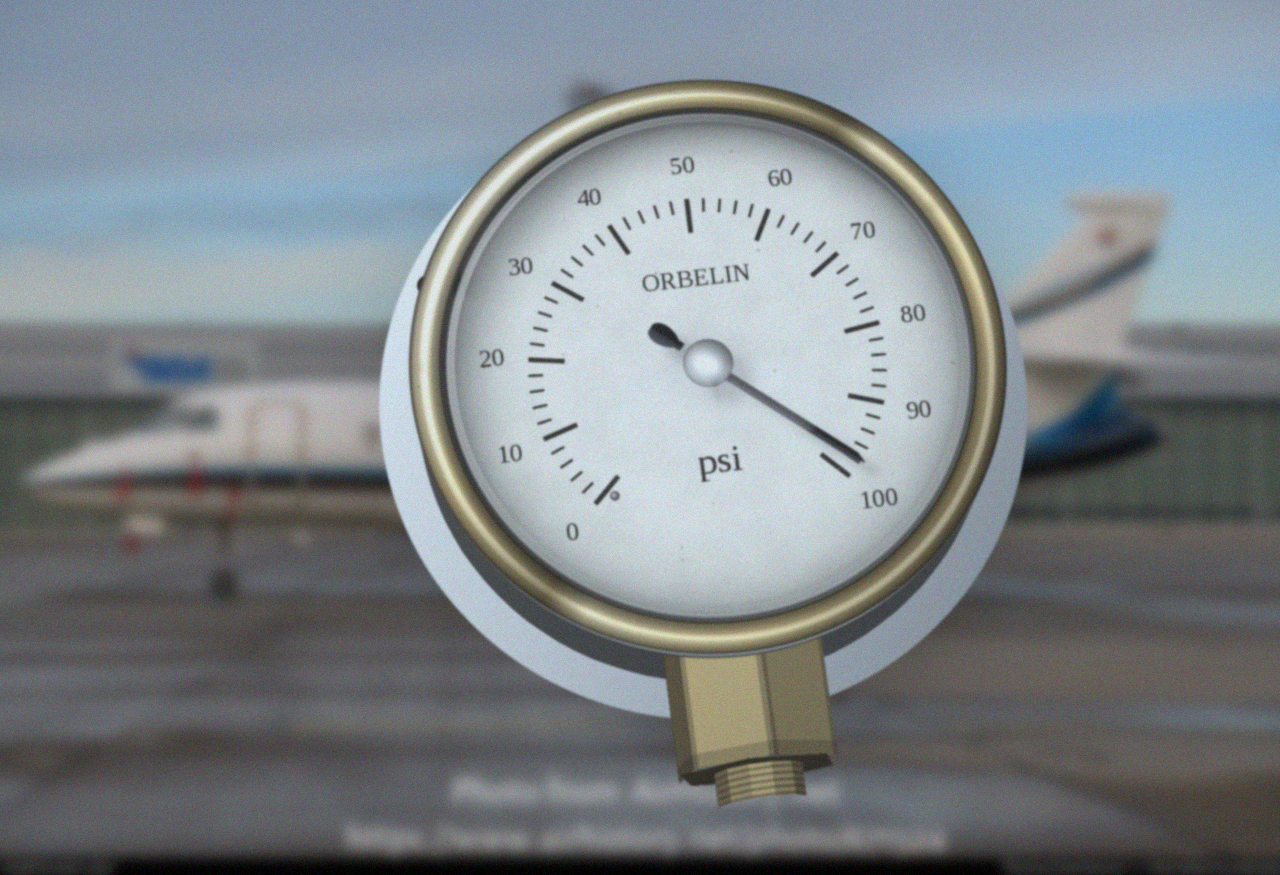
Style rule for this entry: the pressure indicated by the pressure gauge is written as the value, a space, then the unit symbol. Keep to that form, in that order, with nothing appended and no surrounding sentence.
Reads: 98 psi
